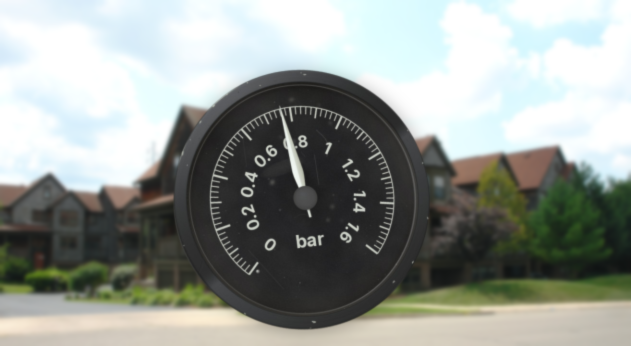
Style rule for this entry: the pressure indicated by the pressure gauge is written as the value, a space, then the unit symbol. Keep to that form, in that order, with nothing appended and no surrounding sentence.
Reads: 0.76 bar
